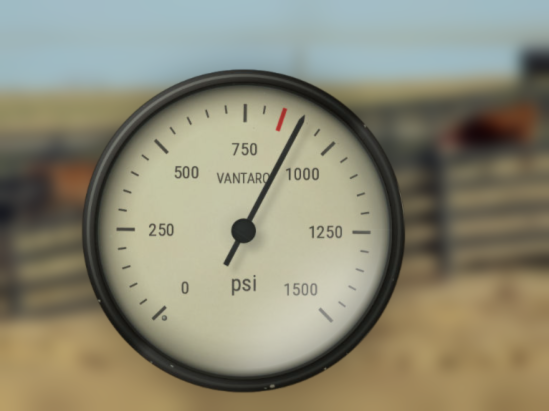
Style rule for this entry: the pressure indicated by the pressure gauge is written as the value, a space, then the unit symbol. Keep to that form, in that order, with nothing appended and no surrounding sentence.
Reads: 900 psi
